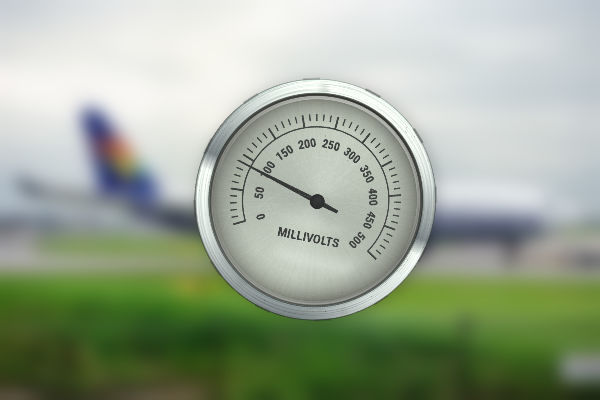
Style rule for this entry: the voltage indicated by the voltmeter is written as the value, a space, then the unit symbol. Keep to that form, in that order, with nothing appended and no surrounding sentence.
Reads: 90 mV
